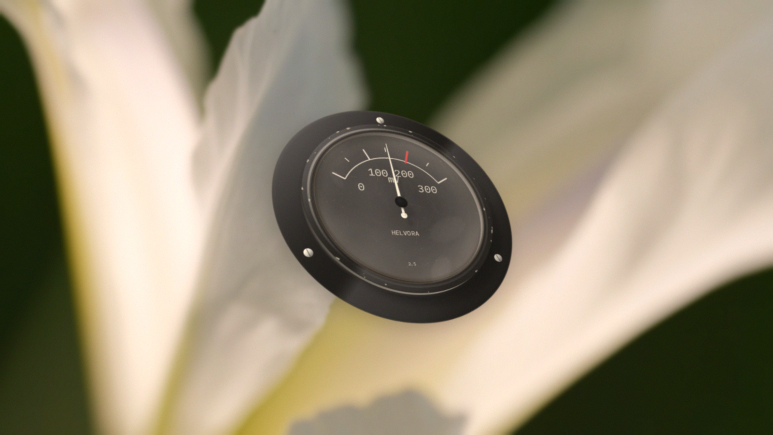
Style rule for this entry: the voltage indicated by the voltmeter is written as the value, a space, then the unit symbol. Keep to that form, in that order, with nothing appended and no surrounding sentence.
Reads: 150 mV
